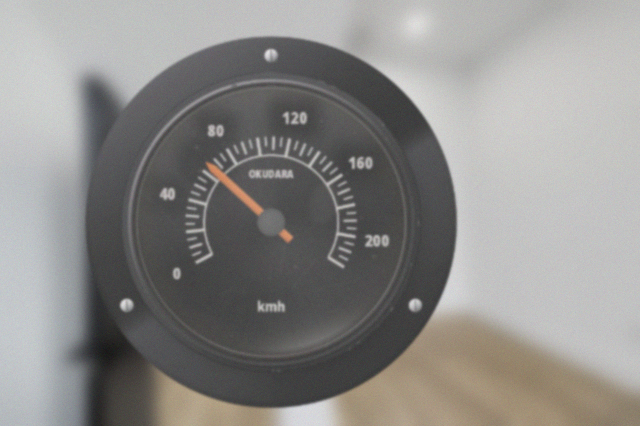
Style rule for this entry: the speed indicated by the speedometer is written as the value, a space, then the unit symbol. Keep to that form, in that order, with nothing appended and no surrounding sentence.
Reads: 65 km/h
